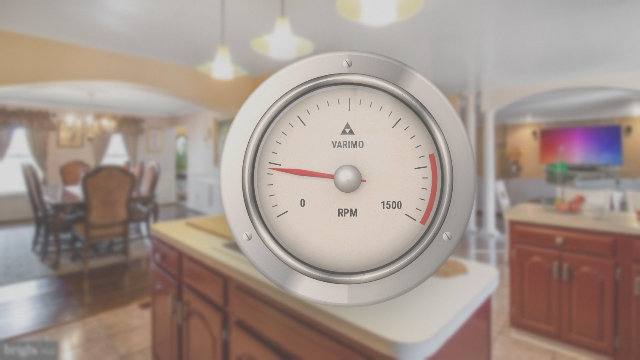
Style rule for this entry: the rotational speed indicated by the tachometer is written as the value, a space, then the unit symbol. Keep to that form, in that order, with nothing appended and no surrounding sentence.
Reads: 225 rpm
